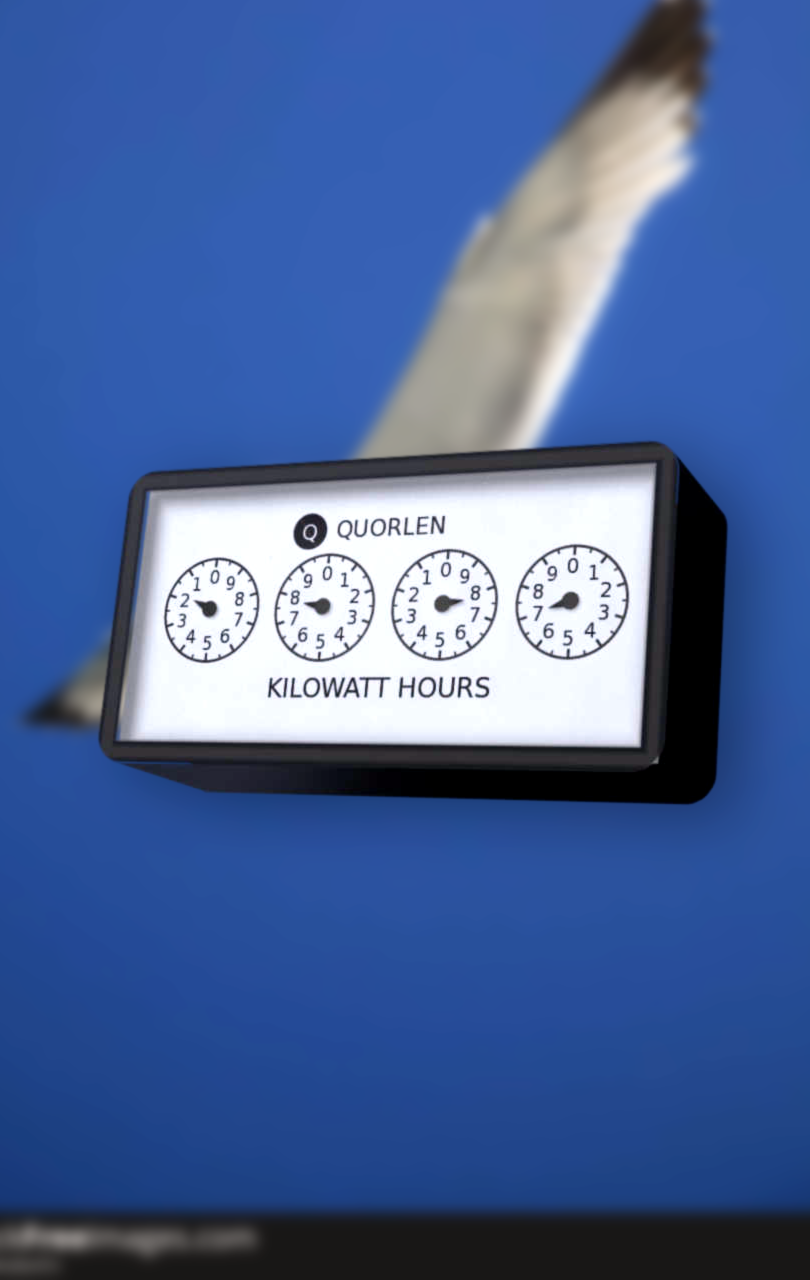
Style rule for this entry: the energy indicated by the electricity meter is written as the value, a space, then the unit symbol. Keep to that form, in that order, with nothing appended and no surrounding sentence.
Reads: 1777 kWh
